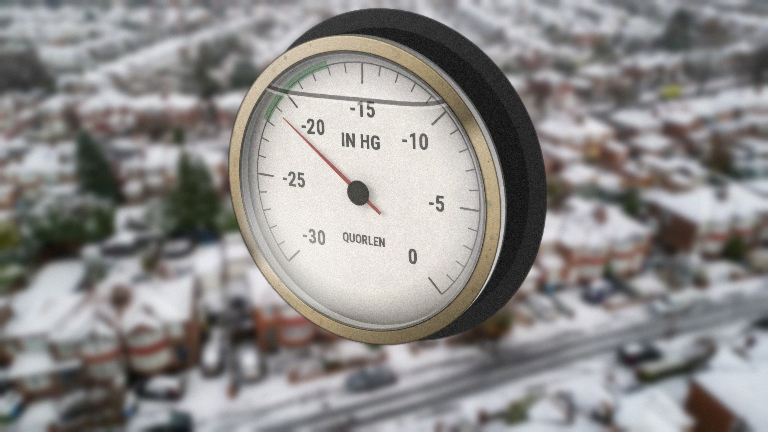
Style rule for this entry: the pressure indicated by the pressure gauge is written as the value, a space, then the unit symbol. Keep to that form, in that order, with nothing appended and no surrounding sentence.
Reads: -21 inHg
